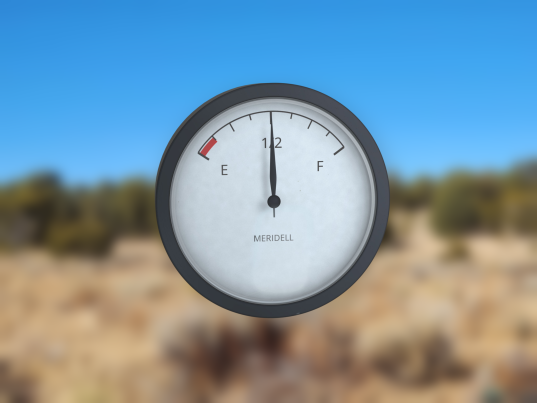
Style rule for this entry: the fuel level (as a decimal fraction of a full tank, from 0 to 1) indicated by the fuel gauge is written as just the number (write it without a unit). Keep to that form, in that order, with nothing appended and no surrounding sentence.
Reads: 0.5
